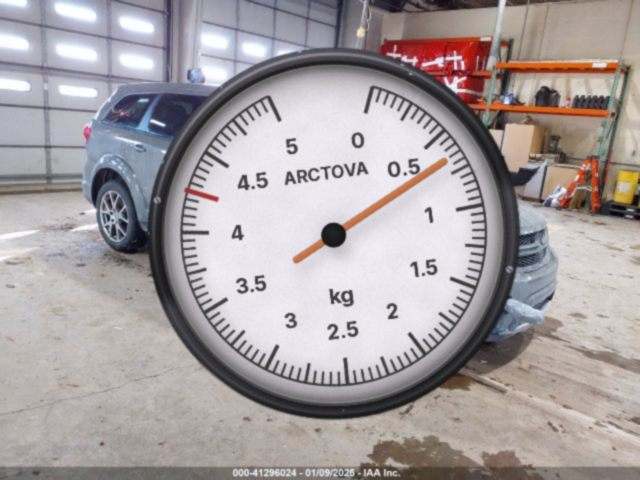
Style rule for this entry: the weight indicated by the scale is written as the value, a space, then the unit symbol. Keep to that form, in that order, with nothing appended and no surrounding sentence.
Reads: 0.65 kg
